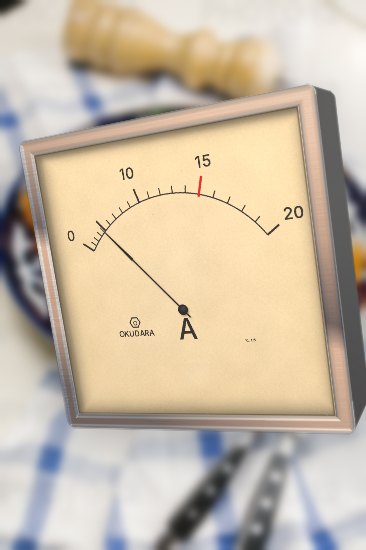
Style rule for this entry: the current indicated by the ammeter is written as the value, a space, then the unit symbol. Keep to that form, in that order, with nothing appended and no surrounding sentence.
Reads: 5 A
